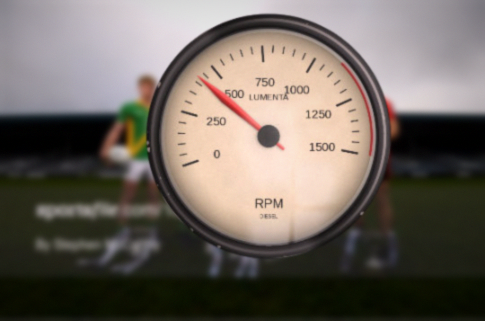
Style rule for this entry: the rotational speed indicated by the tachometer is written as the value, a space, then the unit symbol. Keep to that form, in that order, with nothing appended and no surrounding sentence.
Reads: 425 rpm
